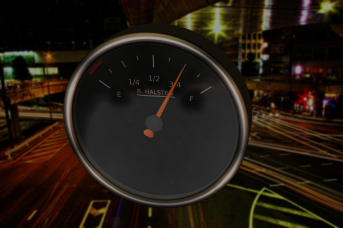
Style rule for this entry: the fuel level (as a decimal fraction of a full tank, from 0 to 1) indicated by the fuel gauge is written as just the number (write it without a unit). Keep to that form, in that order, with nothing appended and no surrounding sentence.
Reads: 0.75
